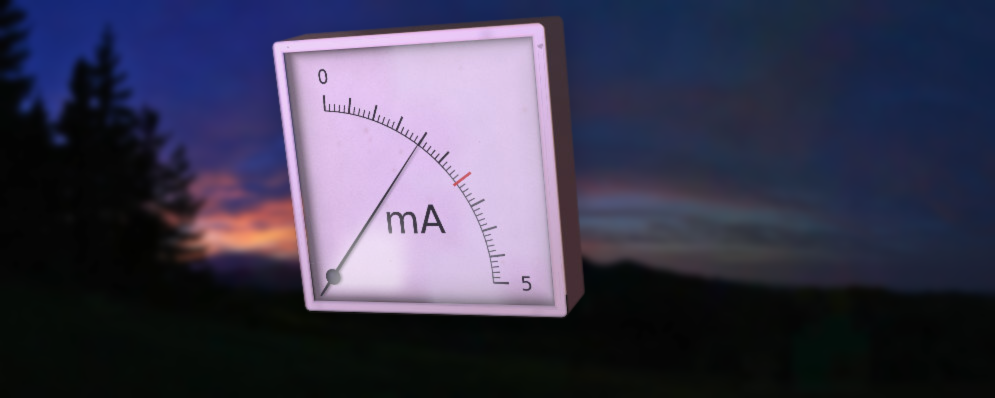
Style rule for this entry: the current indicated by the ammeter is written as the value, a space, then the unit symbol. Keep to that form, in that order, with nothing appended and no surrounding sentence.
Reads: 2 mA
